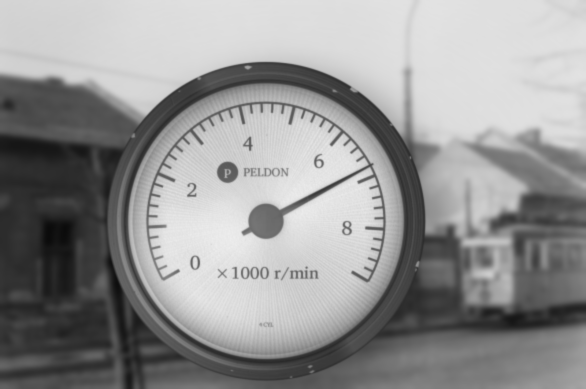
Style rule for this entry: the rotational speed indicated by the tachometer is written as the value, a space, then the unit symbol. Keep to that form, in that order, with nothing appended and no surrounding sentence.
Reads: 6800 rpm
